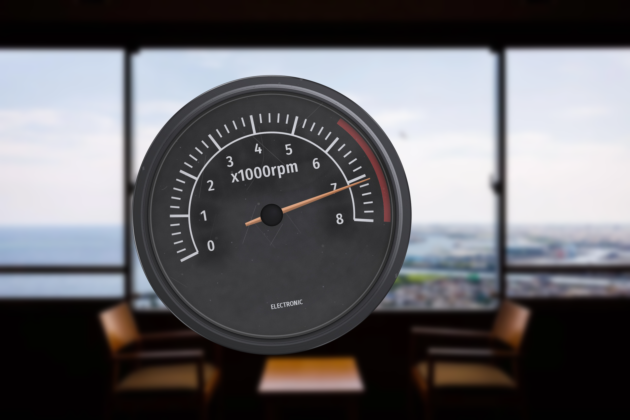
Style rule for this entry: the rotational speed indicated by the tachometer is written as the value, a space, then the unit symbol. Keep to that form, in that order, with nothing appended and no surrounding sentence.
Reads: 7100 rpm
